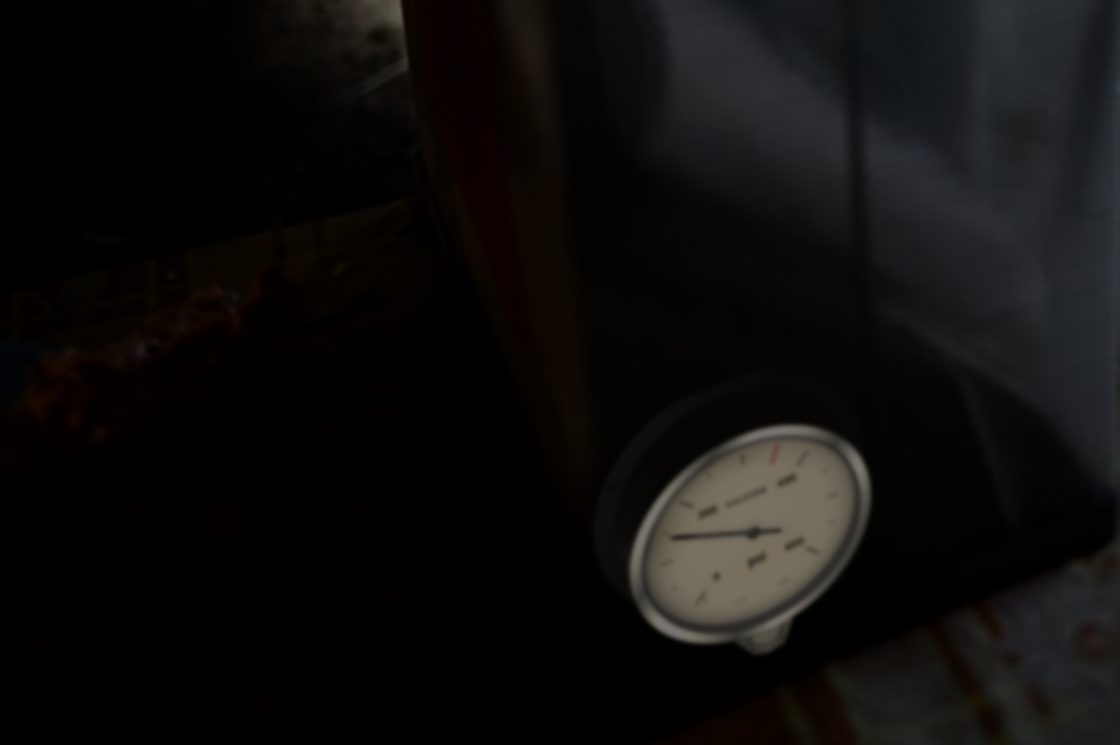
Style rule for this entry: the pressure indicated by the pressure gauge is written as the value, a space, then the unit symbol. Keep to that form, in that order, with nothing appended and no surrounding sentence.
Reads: 150 psi
